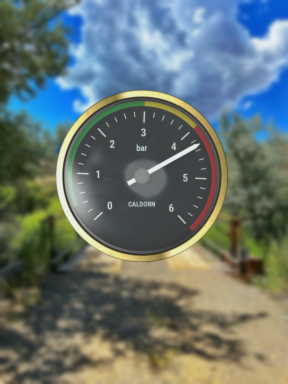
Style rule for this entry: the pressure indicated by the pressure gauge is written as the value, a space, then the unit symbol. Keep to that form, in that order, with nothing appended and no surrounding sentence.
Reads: 4.3 bar
